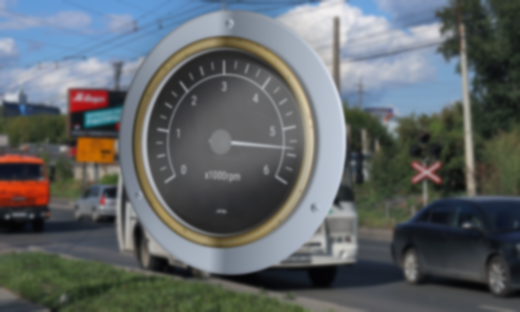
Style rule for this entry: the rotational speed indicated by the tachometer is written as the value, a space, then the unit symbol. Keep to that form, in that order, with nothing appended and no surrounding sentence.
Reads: 5375 rpm
